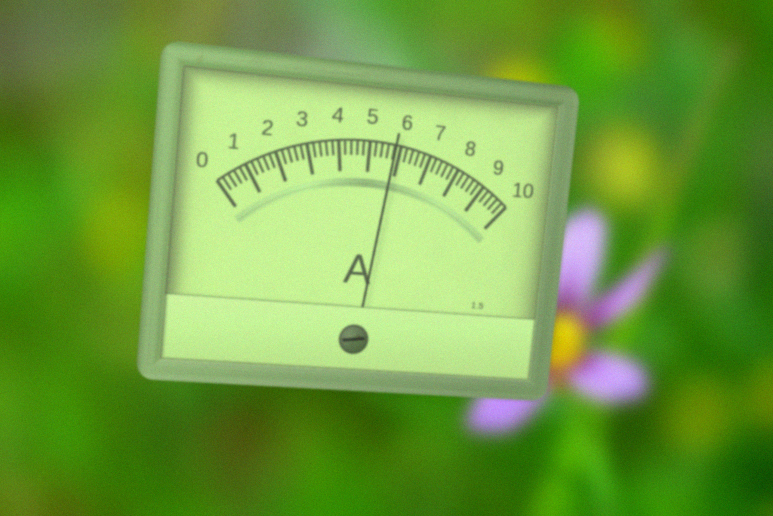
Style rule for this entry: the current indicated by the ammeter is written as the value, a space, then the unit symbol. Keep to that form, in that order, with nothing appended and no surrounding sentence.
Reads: 5.8 A
